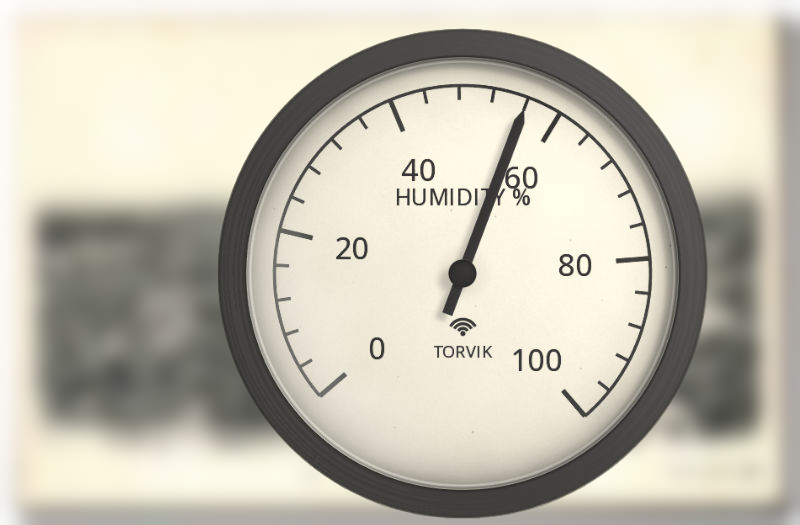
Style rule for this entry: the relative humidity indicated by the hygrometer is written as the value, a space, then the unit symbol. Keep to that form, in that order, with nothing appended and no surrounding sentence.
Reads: 56 %
